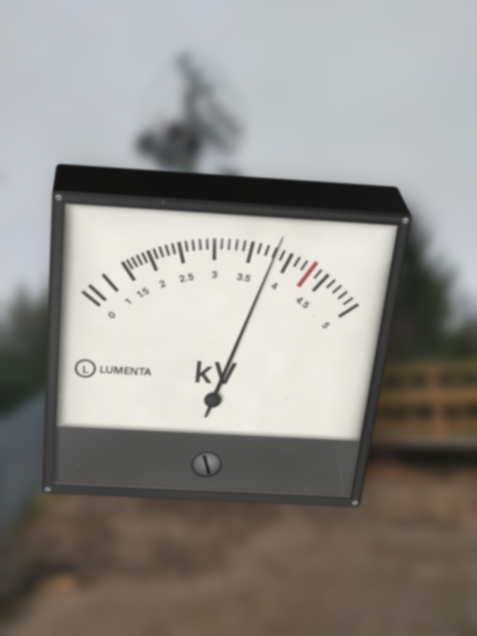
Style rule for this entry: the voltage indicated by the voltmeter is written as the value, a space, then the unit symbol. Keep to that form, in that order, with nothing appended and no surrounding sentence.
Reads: 3.8 kV
